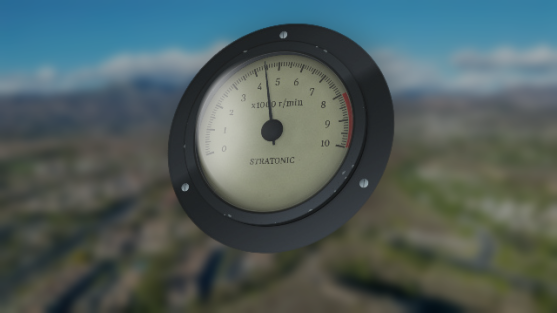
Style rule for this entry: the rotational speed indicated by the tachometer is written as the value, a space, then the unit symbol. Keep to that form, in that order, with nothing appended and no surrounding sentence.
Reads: 4500 rpm
